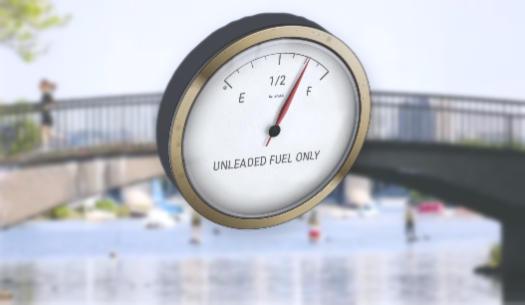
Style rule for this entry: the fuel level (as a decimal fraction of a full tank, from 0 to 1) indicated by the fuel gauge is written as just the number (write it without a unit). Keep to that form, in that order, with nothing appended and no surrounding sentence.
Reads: 0.75
